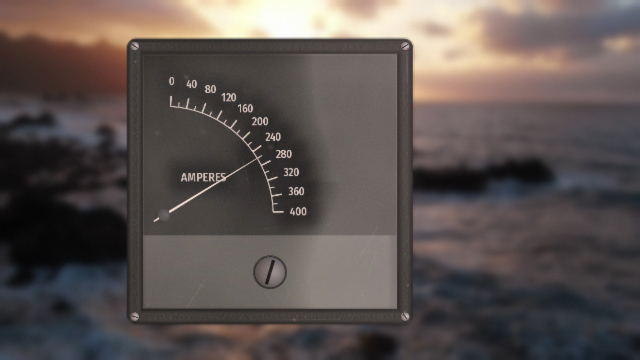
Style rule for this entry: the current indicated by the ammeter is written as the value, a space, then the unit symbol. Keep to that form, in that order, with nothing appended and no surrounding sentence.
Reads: 260 A
